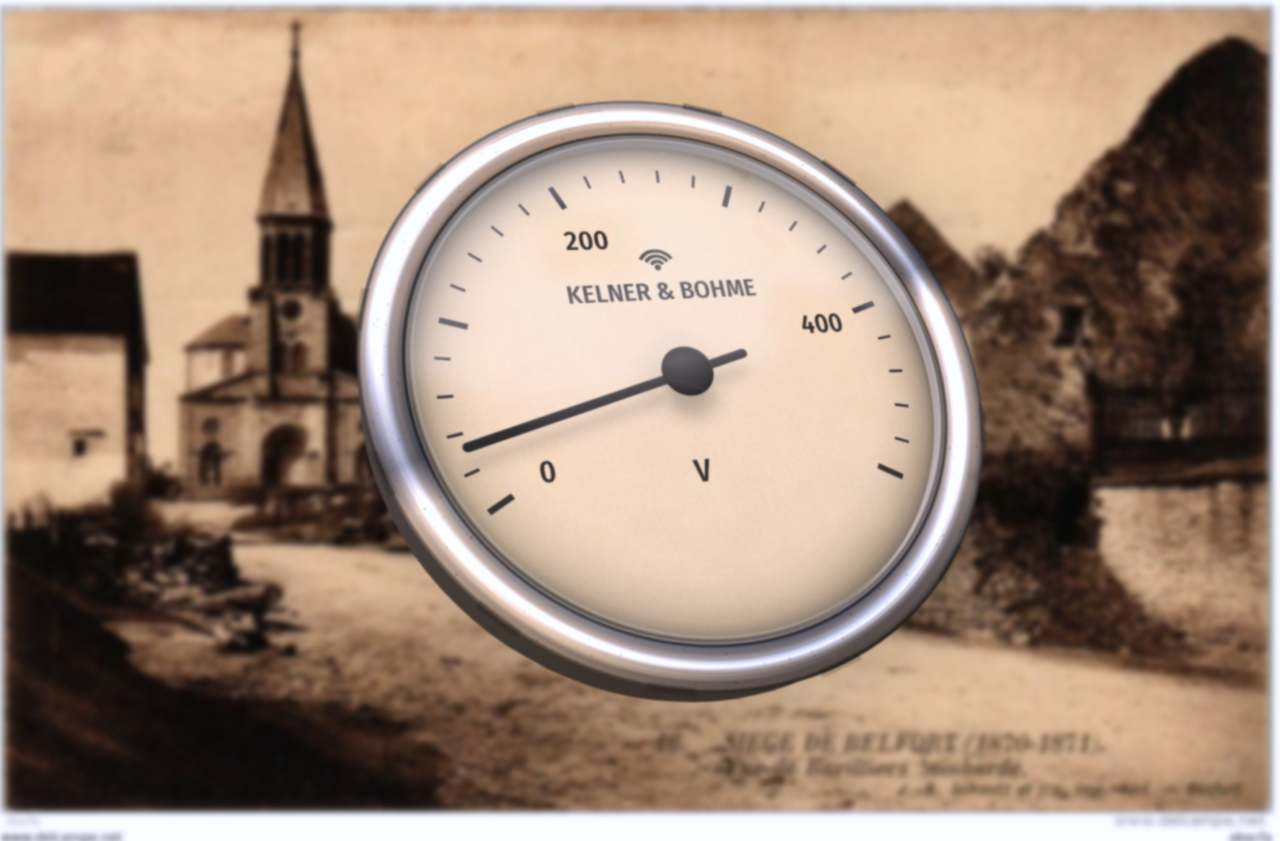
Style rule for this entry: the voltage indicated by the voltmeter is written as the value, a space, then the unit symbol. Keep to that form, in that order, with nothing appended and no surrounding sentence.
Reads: 30 V
